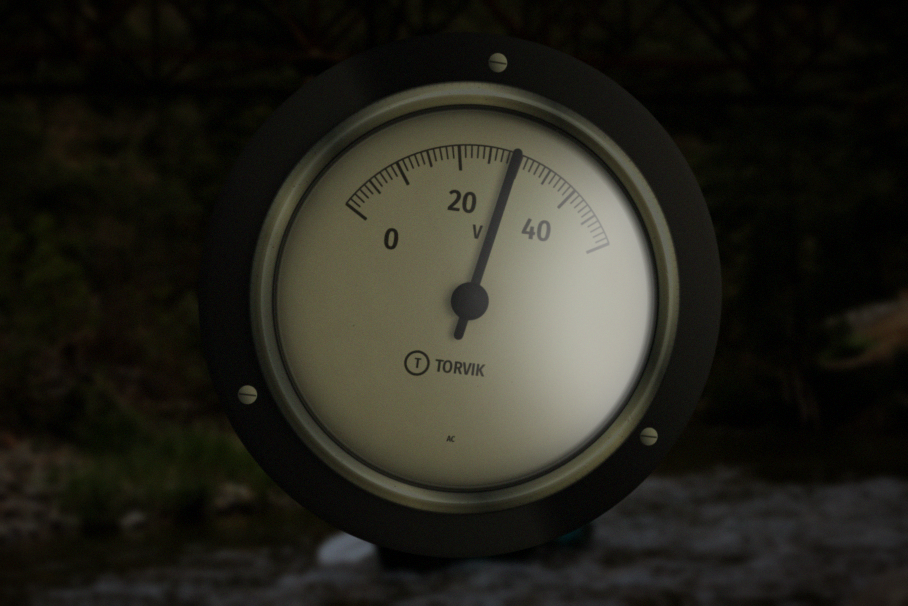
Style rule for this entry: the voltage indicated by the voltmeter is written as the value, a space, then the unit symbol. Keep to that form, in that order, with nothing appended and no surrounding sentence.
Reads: 29 V
